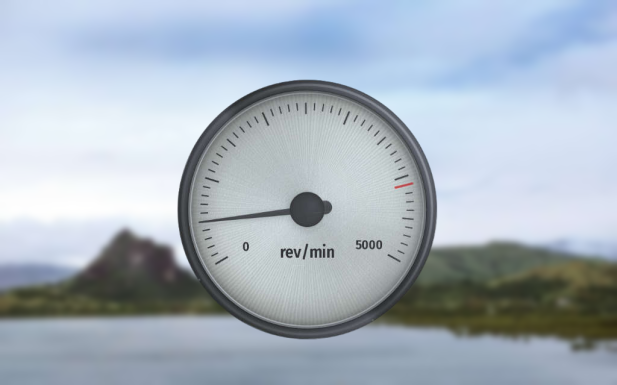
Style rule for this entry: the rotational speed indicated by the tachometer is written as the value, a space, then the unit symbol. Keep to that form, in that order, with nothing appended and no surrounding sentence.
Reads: 500 rpm
